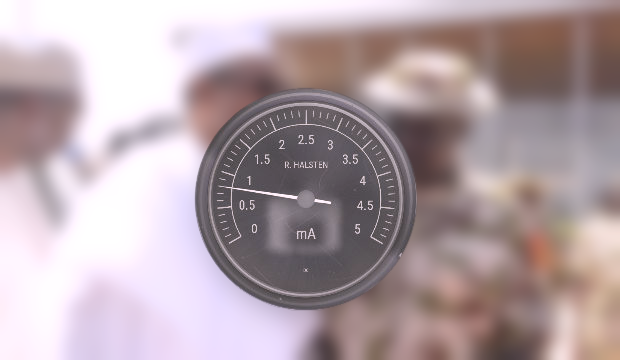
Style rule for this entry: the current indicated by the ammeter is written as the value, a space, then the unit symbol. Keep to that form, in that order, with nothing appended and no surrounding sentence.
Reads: 0.8 mA
